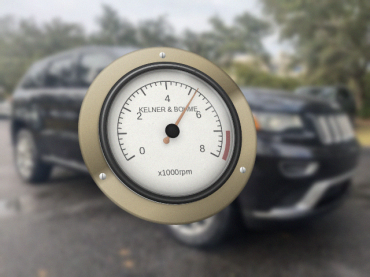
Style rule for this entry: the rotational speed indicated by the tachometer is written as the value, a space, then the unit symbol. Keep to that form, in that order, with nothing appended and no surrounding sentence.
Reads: 5200 rpm
